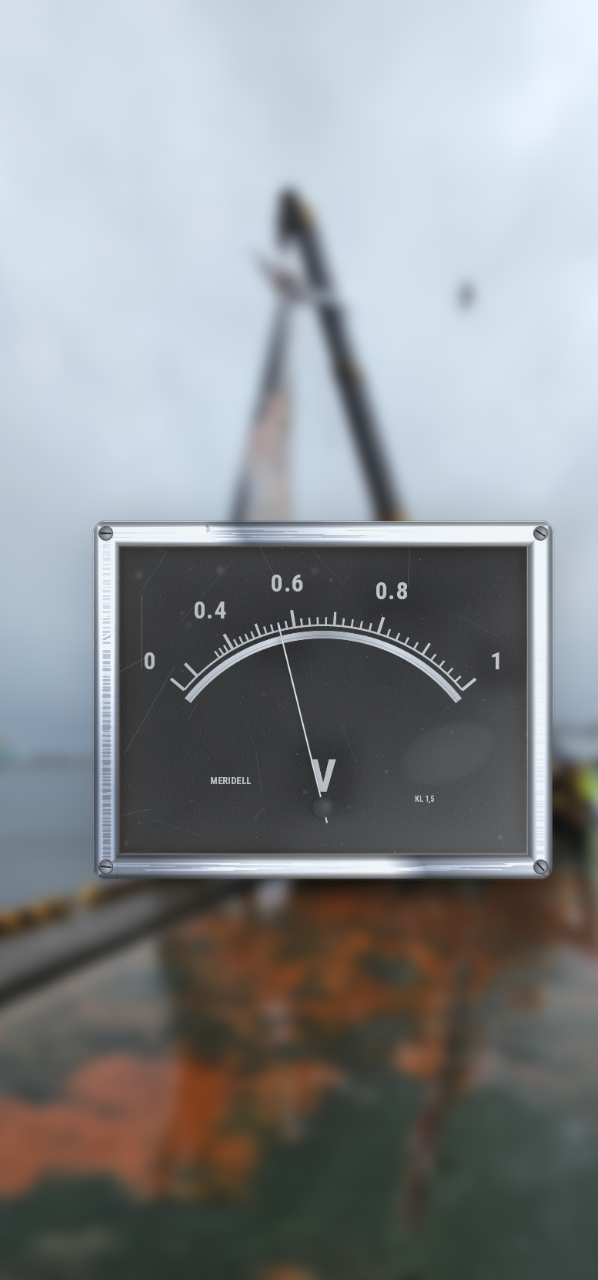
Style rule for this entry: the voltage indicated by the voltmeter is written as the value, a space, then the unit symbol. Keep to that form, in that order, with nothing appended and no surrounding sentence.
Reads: 0.56 V
